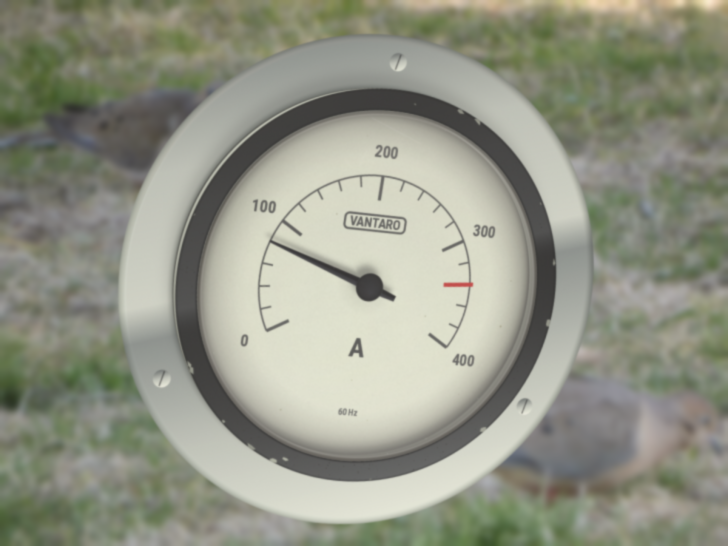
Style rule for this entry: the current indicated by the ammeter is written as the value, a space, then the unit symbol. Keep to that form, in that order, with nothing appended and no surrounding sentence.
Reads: 80 A
